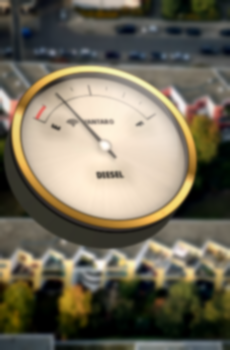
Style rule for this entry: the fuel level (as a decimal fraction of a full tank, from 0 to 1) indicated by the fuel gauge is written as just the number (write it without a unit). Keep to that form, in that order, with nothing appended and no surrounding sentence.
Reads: 0.25
